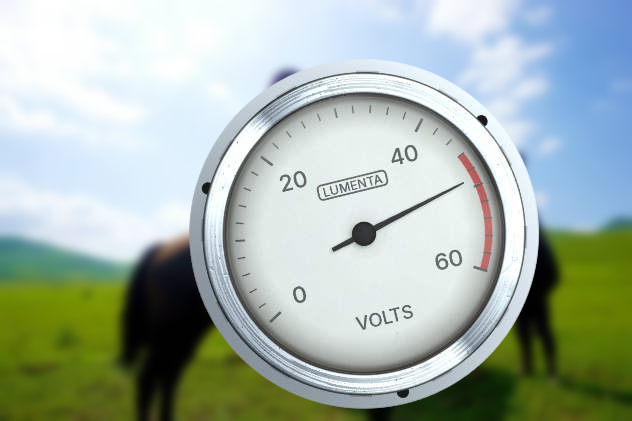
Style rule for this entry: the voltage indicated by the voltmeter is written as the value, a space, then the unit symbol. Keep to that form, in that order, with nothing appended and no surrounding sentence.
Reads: 49 V
